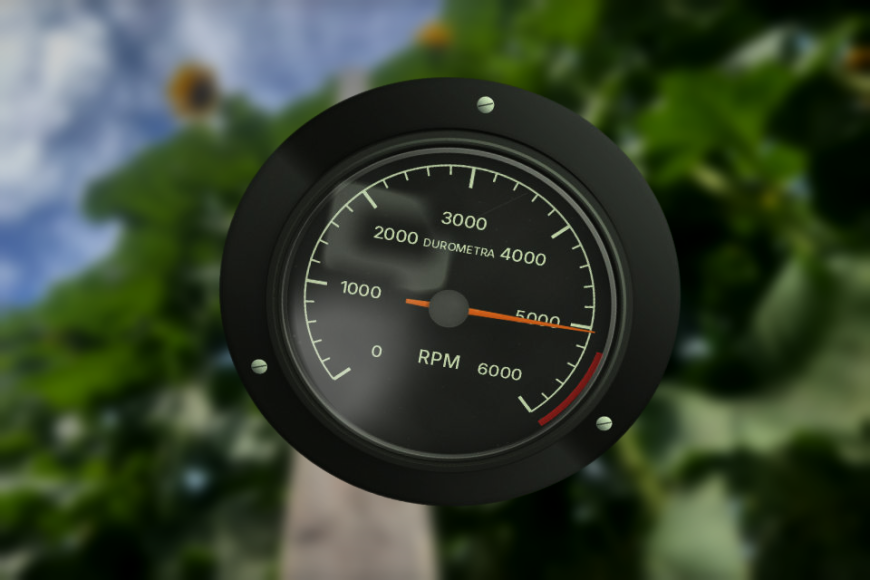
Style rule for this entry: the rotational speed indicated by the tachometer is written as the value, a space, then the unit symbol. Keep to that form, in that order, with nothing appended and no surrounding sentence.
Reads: 5000 rpm
